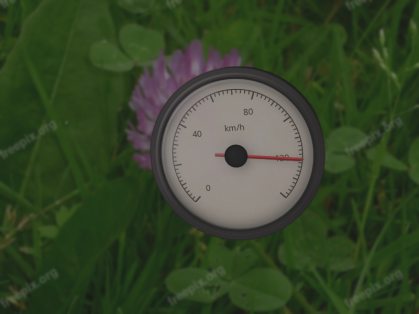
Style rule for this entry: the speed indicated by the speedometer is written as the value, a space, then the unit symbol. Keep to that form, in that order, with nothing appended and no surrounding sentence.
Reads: 120 km/h
